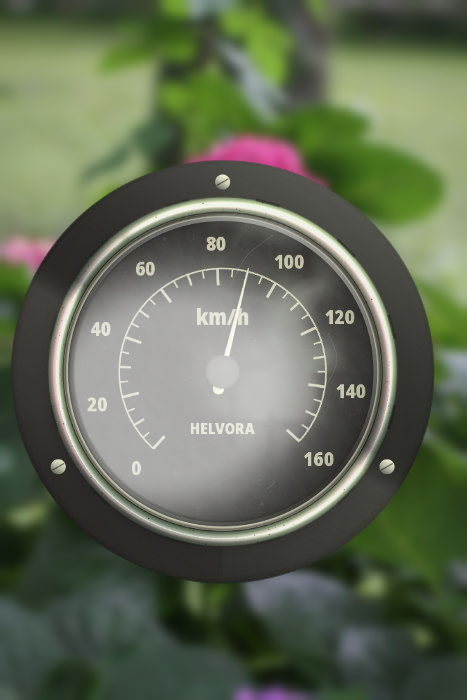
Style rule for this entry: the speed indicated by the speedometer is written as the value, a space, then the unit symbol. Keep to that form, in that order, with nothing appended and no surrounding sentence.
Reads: 90 km/h
